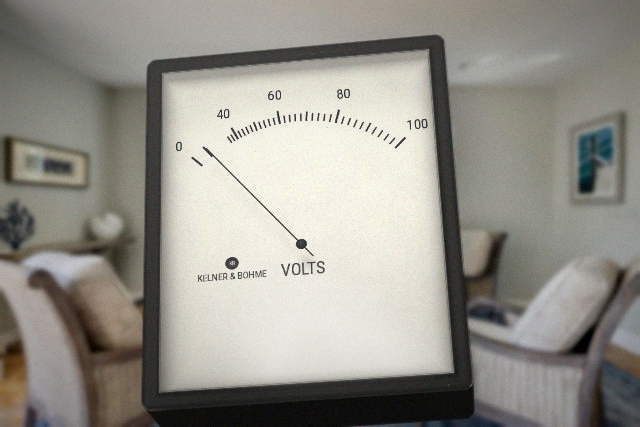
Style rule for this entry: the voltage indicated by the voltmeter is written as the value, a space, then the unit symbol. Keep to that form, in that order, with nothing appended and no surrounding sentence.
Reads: 20 V
